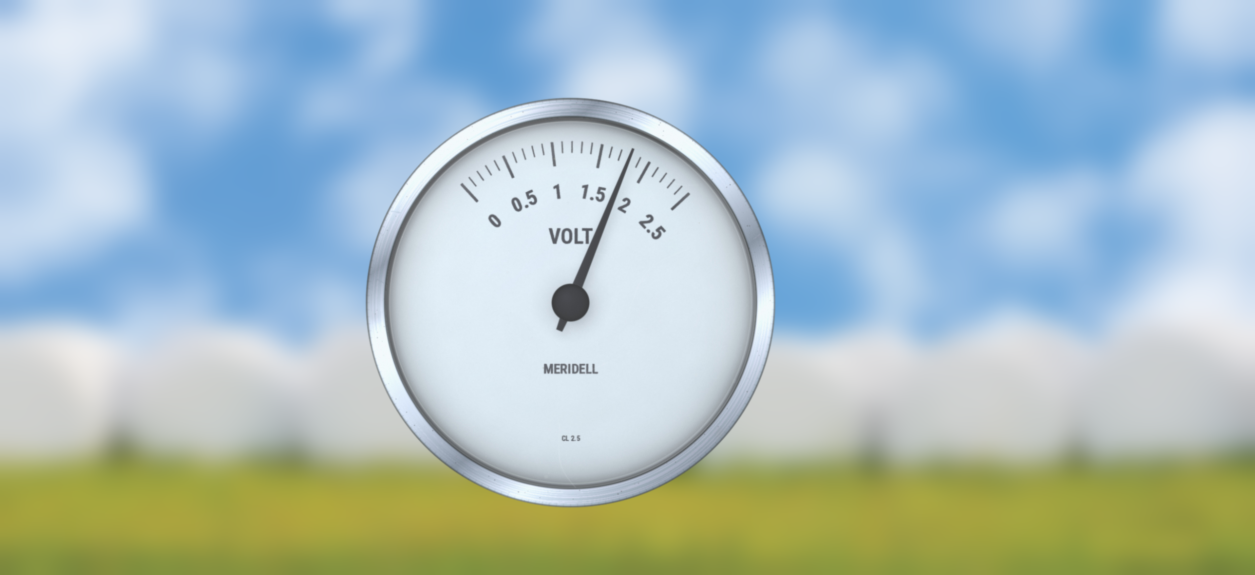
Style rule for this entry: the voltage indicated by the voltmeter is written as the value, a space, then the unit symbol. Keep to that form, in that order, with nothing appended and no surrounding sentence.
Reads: 1.8 V
